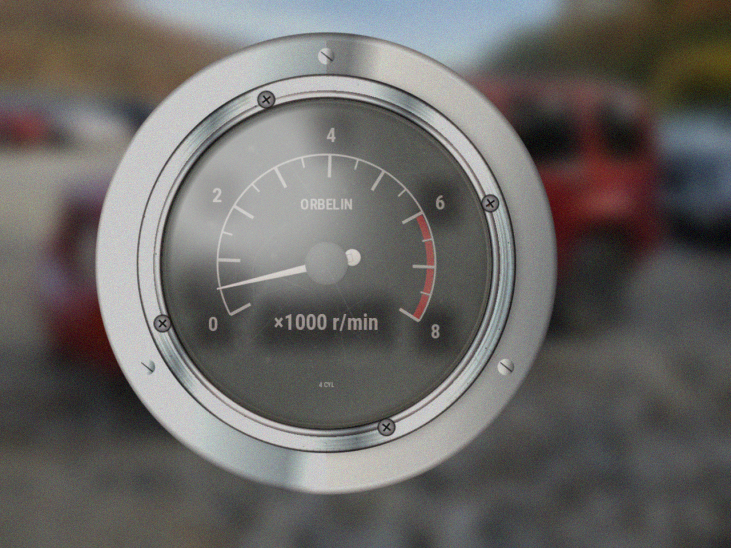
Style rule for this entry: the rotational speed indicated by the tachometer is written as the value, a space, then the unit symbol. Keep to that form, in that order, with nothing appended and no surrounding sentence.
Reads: 500 rpm
